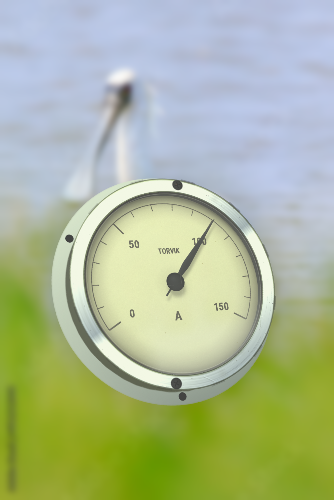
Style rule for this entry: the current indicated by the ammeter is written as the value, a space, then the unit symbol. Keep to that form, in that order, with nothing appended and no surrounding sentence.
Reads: 100 A
